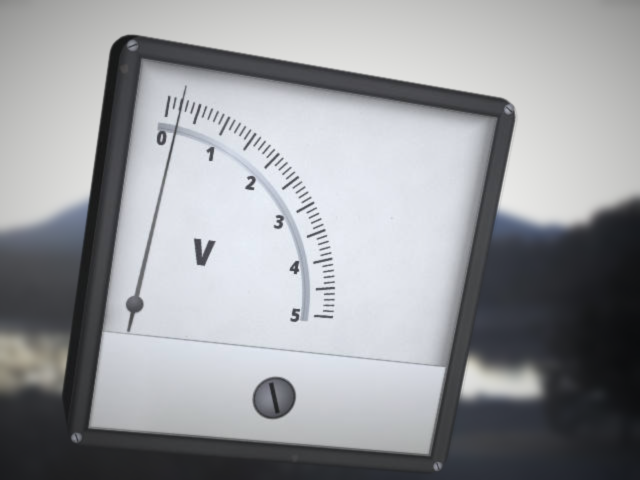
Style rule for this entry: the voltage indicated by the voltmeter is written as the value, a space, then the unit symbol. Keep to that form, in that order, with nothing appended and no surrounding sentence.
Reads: 0.2 V
